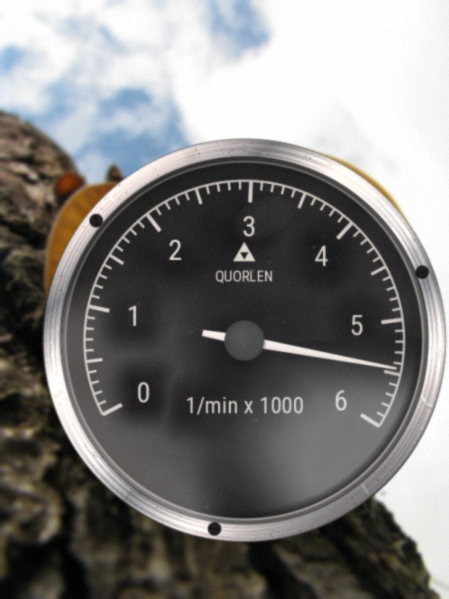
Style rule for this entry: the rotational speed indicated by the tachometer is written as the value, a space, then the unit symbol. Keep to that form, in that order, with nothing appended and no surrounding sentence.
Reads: 5450 rpm
